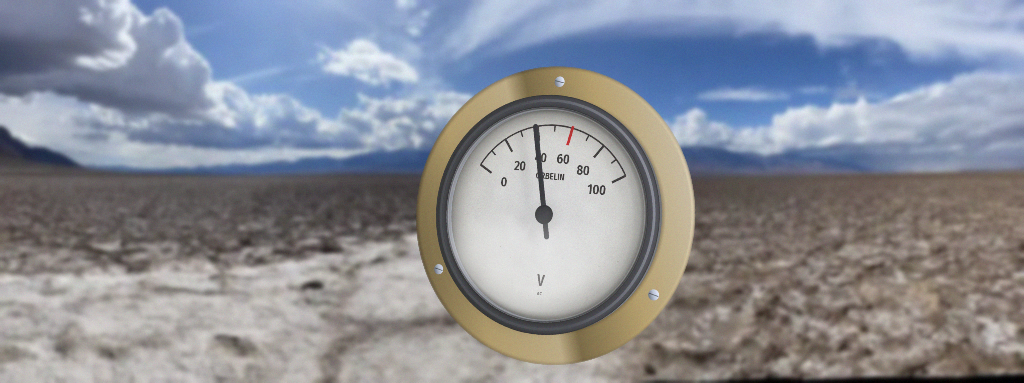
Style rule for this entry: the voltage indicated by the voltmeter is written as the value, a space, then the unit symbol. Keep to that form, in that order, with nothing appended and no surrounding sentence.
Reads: 40 V
